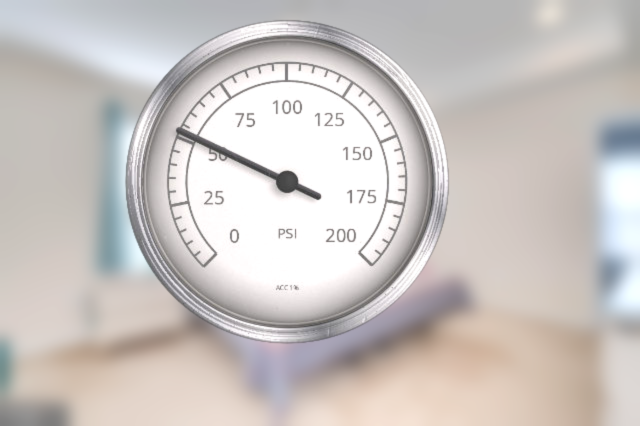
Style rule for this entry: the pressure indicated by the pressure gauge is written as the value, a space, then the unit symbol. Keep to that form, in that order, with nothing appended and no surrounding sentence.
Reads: 52.5 psi
